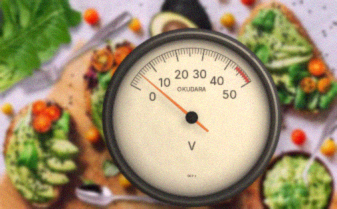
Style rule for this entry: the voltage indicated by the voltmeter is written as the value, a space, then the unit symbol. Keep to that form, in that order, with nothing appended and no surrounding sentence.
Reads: 5 V
